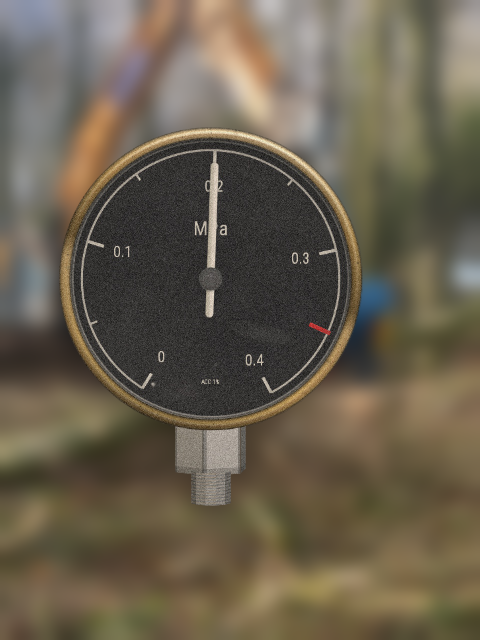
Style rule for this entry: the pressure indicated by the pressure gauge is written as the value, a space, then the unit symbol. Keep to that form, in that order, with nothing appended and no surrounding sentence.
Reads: 0.2 MPa
